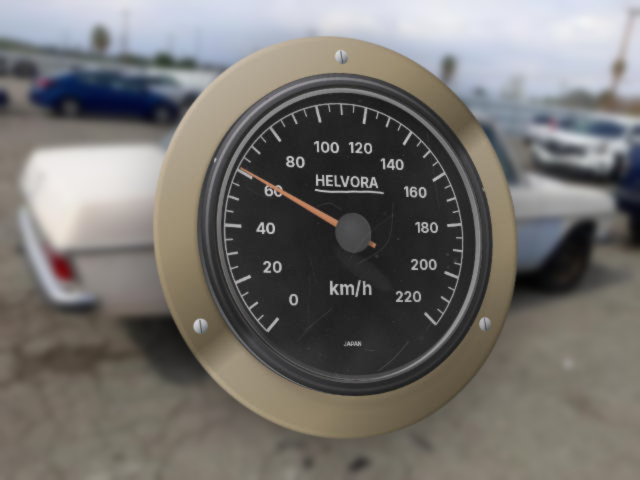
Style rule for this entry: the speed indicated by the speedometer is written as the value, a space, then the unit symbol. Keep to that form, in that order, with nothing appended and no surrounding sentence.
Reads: 60 km/h
